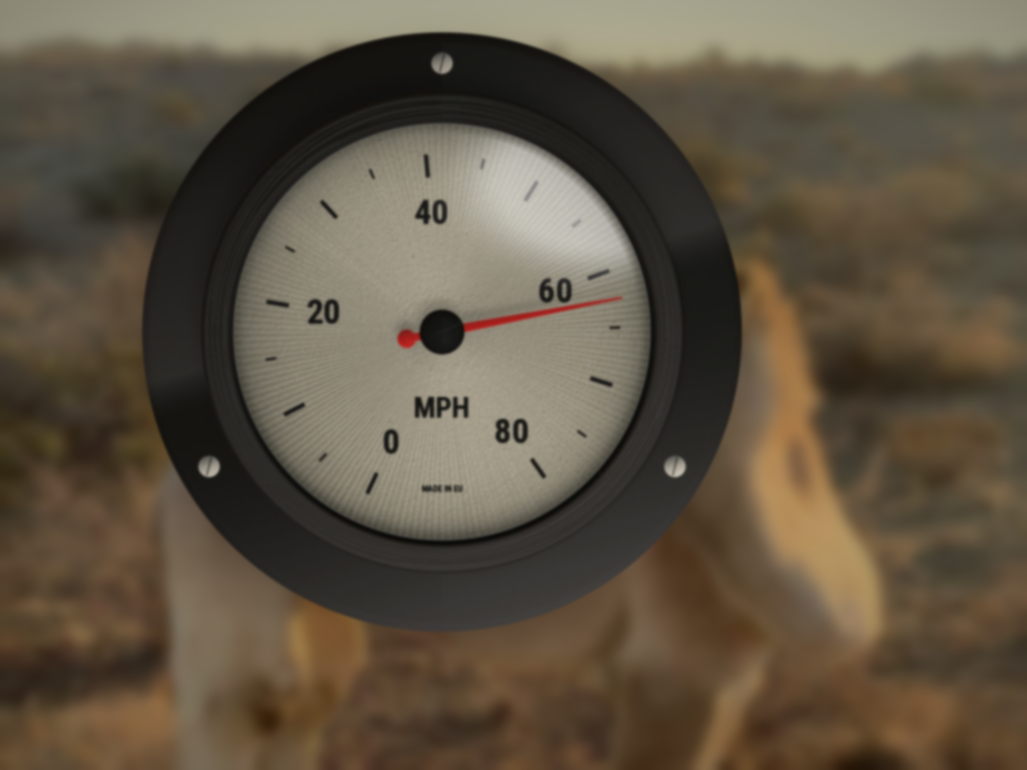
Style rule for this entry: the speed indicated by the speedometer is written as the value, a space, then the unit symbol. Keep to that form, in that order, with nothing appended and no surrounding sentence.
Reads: 62.5 mph
